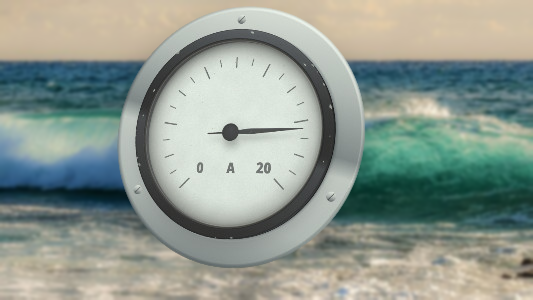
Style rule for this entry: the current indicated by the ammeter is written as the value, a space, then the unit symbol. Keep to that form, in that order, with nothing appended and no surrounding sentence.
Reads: 16.5 A
